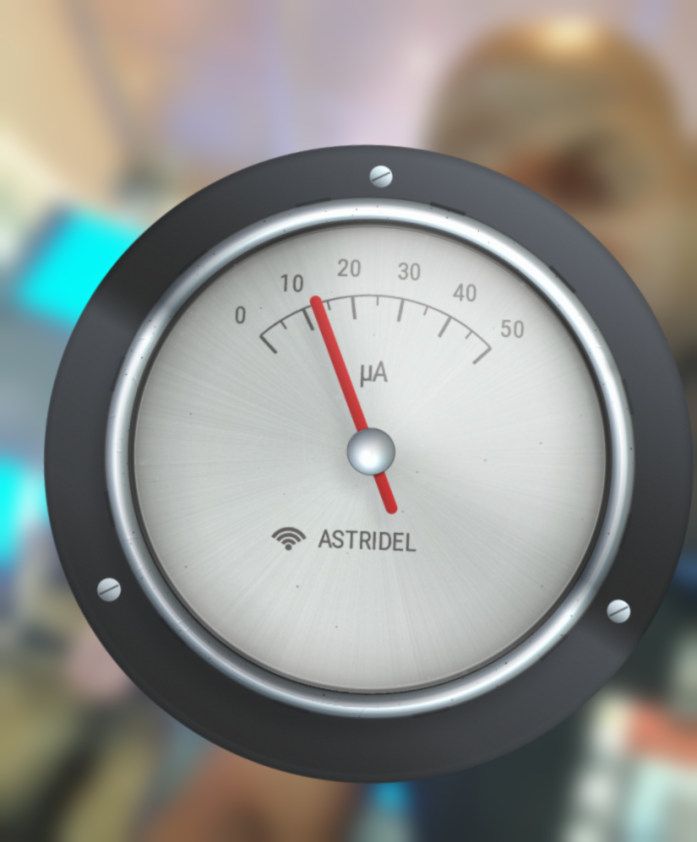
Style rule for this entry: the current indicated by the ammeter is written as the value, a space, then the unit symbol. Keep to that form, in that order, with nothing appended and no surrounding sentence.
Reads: 12.5 µA
